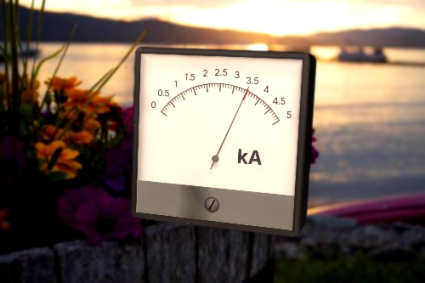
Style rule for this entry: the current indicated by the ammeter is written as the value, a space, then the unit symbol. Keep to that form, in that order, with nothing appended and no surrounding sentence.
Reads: 3.5 kA
